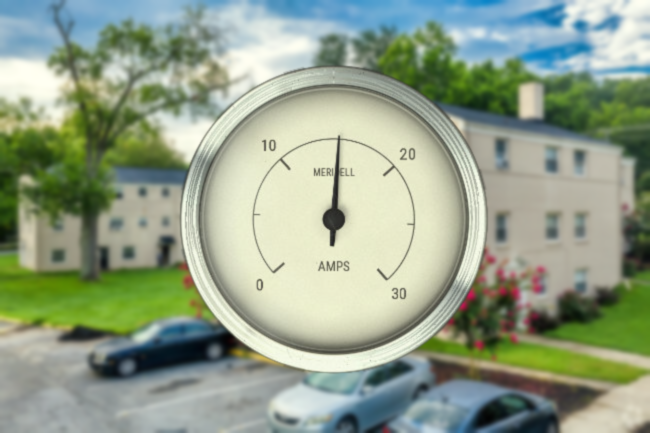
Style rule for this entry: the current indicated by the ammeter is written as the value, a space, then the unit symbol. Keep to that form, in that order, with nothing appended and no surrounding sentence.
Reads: 15 A
